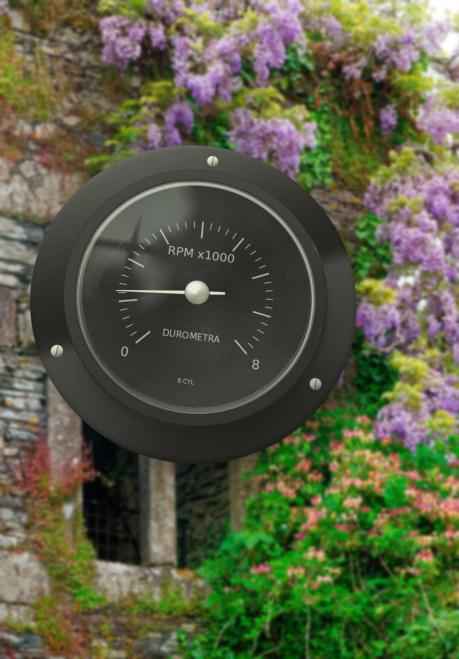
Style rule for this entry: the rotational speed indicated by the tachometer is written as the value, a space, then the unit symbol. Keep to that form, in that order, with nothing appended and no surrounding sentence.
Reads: 1200 rpm
